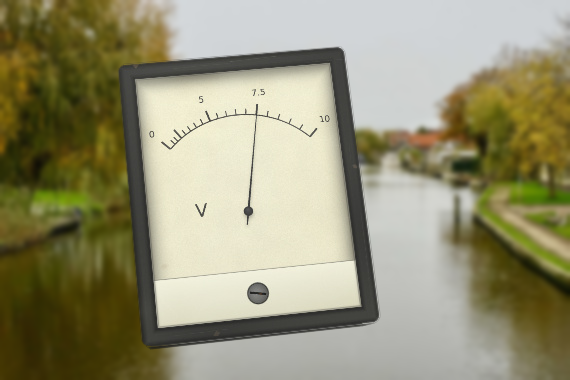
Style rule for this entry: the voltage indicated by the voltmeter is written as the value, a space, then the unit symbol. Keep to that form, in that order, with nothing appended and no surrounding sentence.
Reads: 7.5 V
